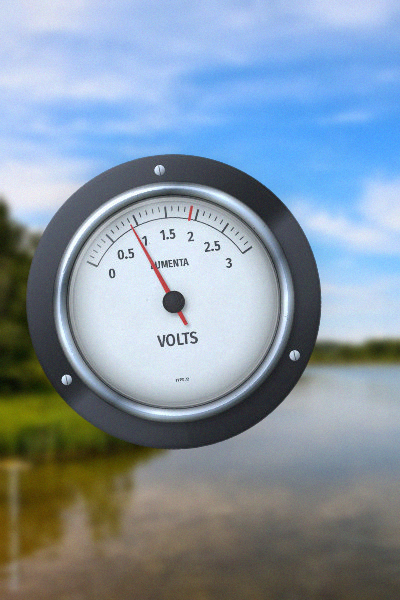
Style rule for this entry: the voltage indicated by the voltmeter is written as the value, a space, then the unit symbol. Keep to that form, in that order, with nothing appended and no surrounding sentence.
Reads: 0.9 V
